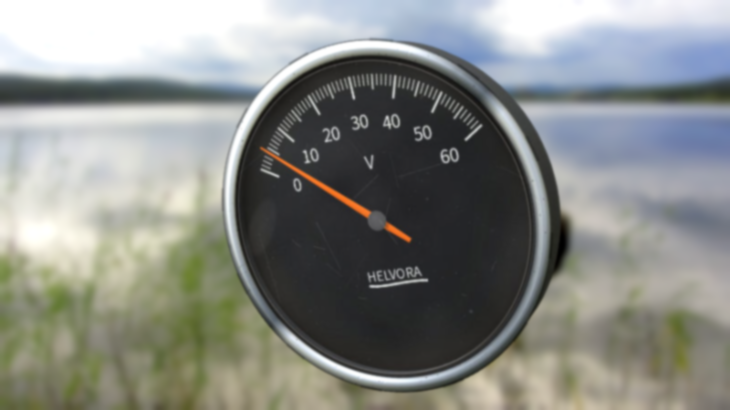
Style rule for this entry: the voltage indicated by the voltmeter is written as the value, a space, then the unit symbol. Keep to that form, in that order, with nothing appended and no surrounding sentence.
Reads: 5 V
